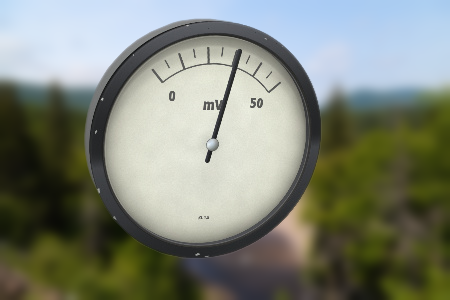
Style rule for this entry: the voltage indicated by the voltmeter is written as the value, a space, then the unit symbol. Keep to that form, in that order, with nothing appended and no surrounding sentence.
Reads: 30 mV
